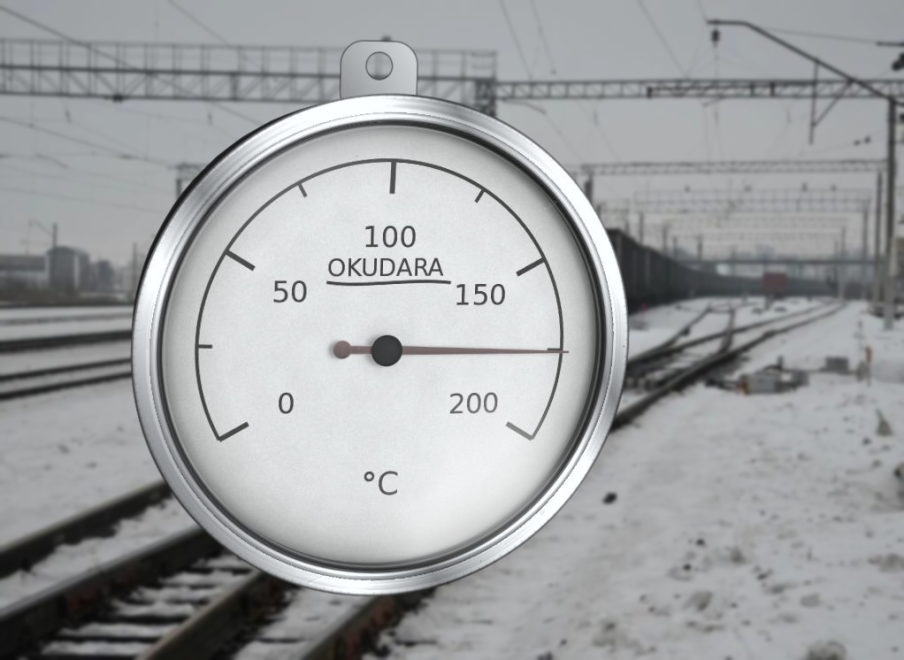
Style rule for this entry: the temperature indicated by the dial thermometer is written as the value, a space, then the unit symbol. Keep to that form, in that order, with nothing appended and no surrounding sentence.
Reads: 175 °C
